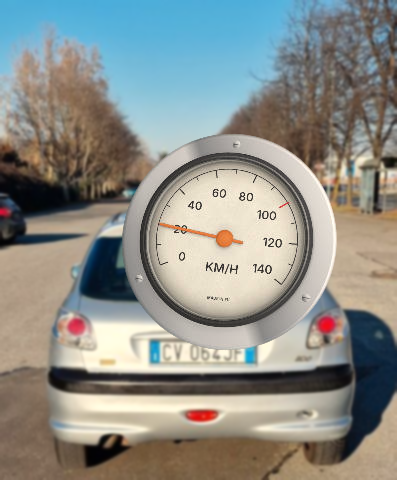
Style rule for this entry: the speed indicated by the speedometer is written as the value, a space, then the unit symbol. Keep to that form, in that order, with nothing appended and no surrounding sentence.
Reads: 20 km/h
